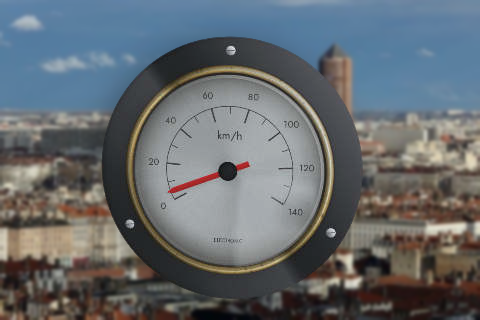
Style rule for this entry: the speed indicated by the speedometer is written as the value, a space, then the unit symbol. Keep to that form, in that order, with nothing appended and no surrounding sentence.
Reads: 5 km/h
